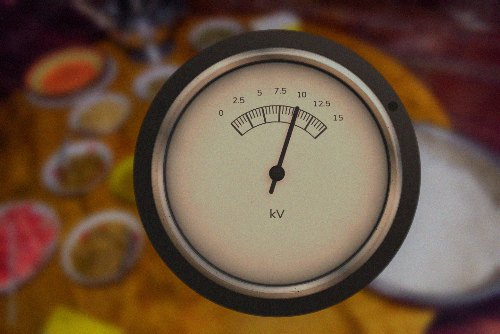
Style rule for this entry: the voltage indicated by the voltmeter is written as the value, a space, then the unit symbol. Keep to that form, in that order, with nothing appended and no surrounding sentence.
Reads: 10 kV
